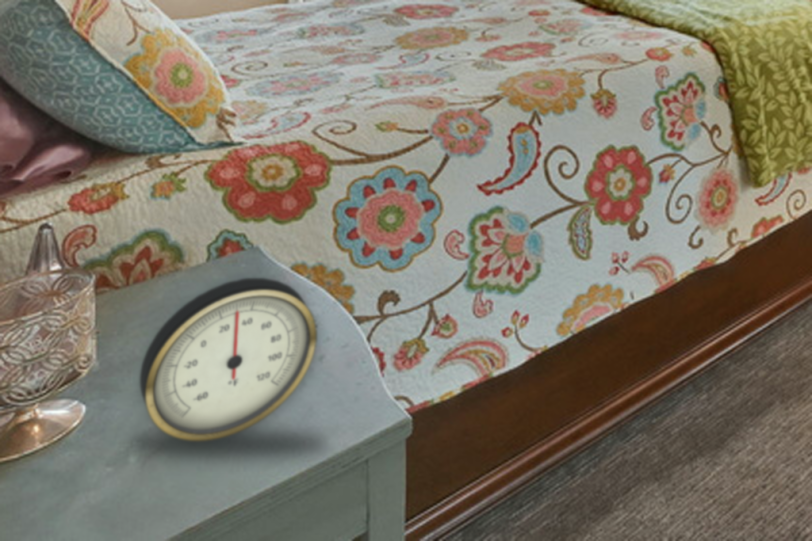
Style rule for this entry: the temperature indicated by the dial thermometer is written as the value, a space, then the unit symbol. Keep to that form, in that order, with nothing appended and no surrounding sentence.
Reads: 30 °F
